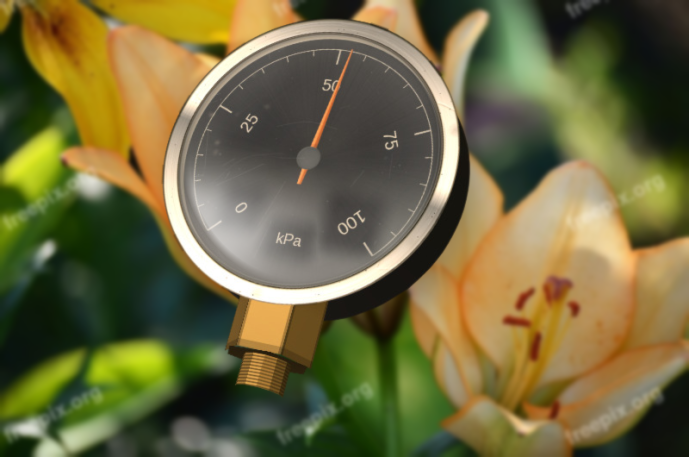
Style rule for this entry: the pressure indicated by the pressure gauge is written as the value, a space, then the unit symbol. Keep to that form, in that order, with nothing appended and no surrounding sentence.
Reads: 52.5 kPa
